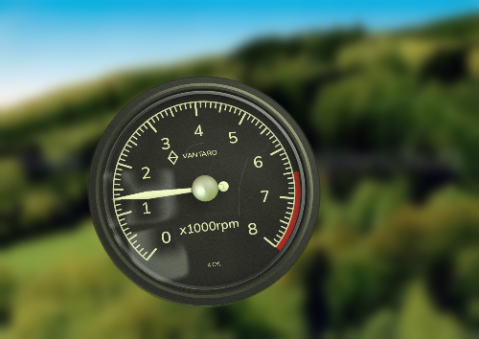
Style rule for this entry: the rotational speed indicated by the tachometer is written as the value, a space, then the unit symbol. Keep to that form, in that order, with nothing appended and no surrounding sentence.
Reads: 1300 rpm
